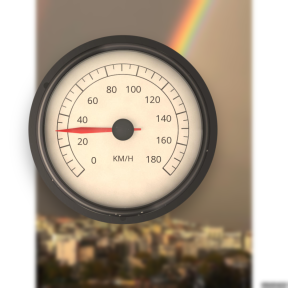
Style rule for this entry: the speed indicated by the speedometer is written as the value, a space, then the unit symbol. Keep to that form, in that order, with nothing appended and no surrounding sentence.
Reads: 30 km/h
